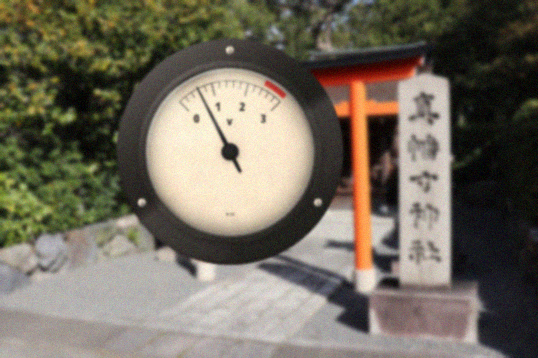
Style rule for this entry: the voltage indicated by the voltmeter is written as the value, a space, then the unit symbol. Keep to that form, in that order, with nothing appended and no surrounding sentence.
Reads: 0.6 V
